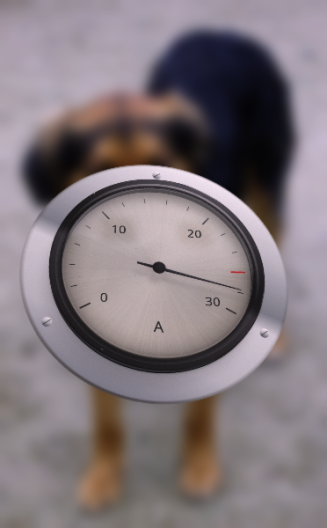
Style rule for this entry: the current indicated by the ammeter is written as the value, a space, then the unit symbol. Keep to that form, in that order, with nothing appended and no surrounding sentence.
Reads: 28 A
